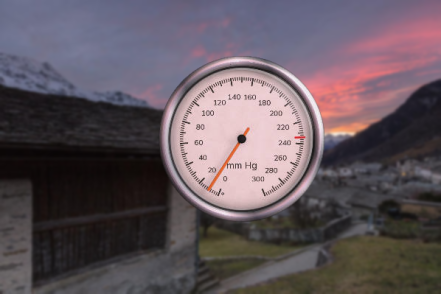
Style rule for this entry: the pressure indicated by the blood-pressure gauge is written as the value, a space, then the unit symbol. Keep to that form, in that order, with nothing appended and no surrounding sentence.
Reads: 10 mmHg
